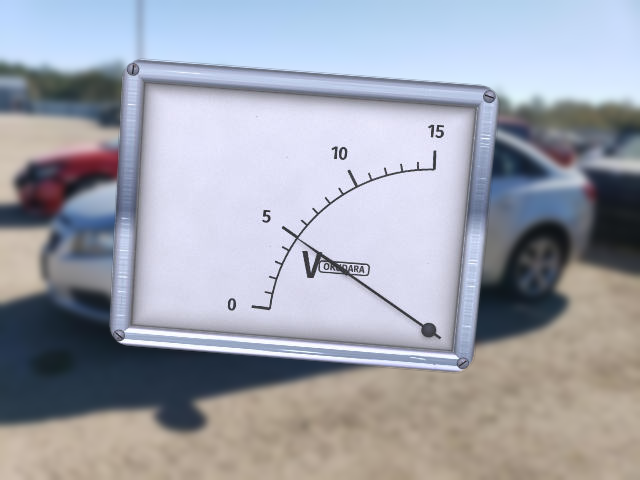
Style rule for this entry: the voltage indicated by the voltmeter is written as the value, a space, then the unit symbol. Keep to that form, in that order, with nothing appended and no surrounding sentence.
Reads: 5 V
